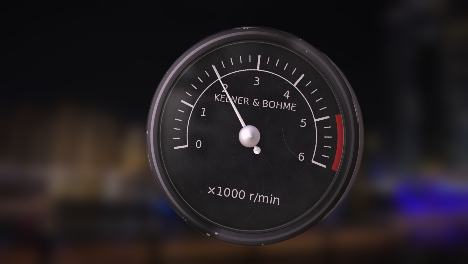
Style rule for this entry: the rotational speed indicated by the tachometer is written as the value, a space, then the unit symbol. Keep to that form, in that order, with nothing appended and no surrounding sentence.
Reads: 2000 rpm
